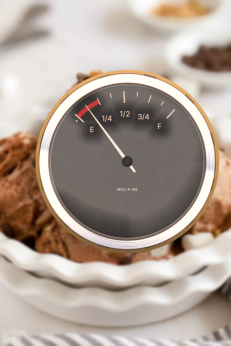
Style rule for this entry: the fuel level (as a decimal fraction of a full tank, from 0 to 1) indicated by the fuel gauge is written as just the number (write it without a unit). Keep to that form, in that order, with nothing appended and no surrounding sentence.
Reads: 0.125
